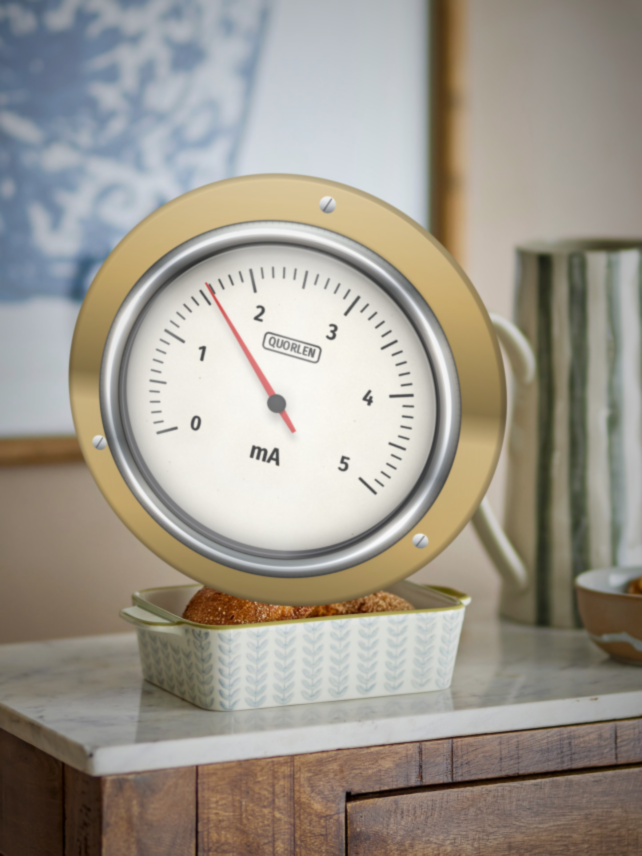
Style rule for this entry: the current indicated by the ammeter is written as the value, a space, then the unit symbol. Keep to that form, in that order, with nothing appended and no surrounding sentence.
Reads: 1.6 mA
